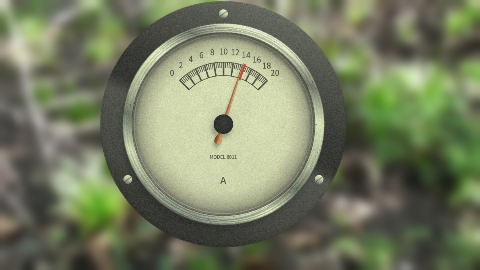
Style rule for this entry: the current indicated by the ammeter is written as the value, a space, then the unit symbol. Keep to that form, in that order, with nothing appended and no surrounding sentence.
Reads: 14 A
